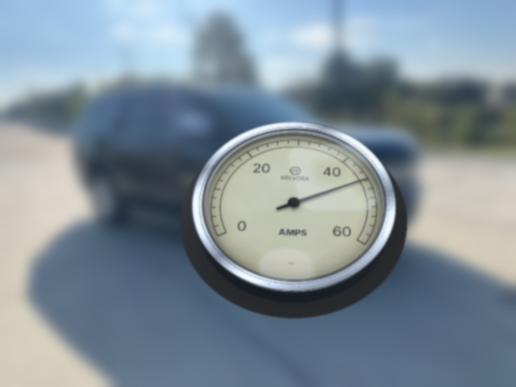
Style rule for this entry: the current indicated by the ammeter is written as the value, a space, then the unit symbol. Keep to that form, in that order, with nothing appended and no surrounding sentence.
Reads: 46 A
